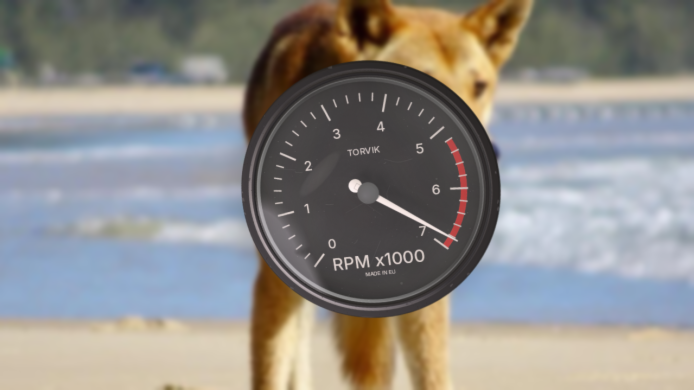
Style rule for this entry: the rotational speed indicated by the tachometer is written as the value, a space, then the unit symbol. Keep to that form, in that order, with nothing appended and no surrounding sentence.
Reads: 6800 rpm
